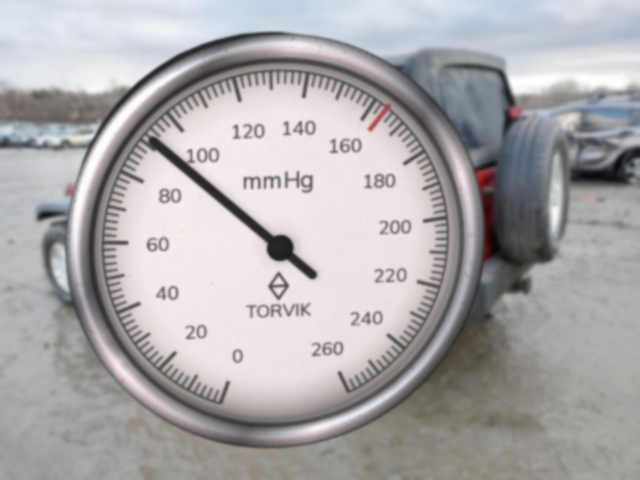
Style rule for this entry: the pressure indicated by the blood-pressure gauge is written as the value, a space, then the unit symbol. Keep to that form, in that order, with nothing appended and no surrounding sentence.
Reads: 92 mmHg
